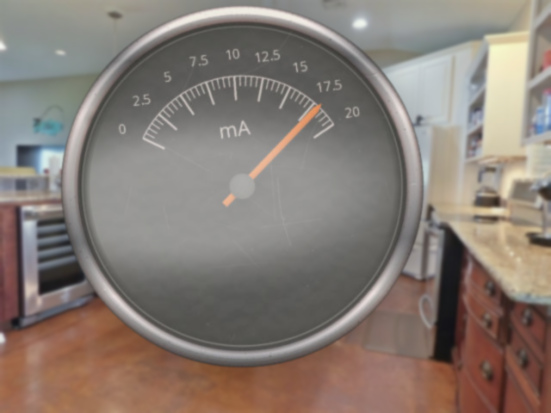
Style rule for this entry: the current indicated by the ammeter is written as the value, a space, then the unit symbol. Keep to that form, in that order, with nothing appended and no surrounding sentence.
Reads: 18 mA
